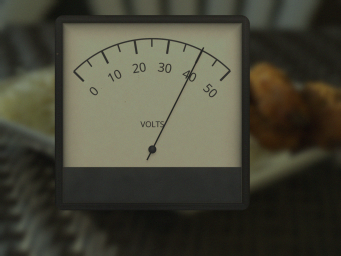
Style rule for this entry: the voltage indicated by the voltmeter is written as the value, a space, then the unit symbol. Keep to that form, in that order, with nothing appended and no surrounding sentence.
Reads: 40 V
